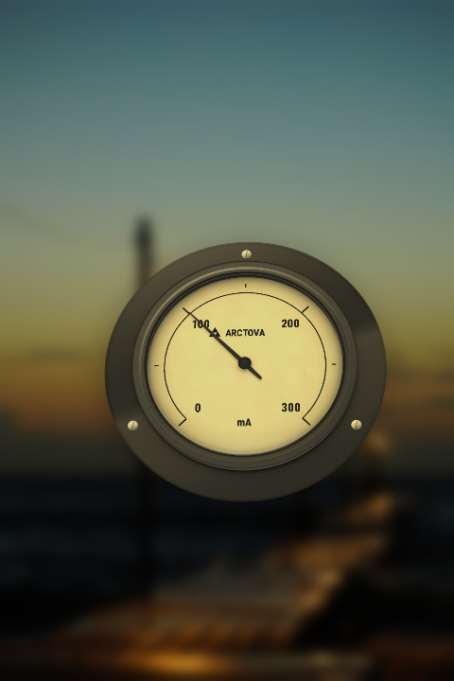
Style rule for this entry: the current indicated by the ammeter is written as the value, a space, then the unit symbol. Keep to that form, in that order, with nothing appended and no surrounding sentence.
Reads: 100 mA
